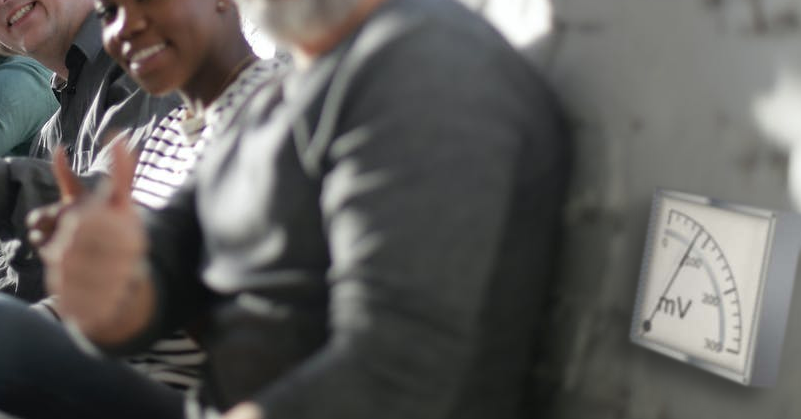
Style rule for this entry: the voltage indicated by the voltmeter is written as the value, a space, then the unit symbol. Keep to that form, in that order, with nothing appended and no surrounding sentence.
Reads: 80 mV
